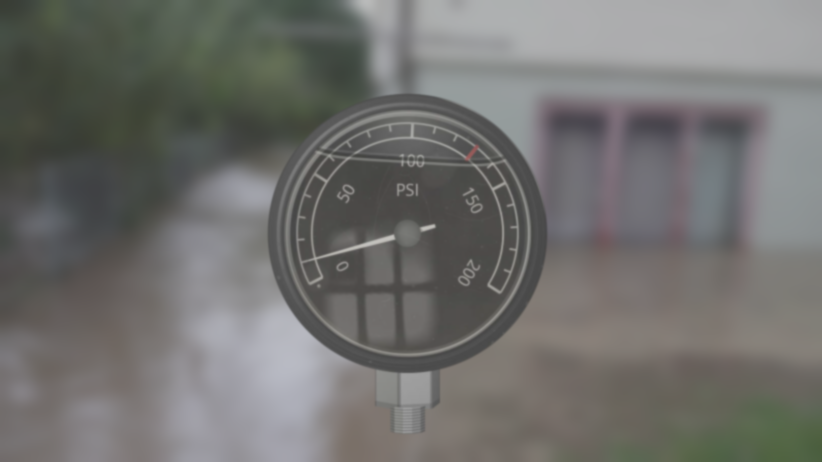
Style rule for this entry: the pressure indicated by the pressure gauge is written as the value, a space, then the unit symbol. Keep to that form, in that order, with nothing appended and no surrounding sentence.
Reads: 10 psi
